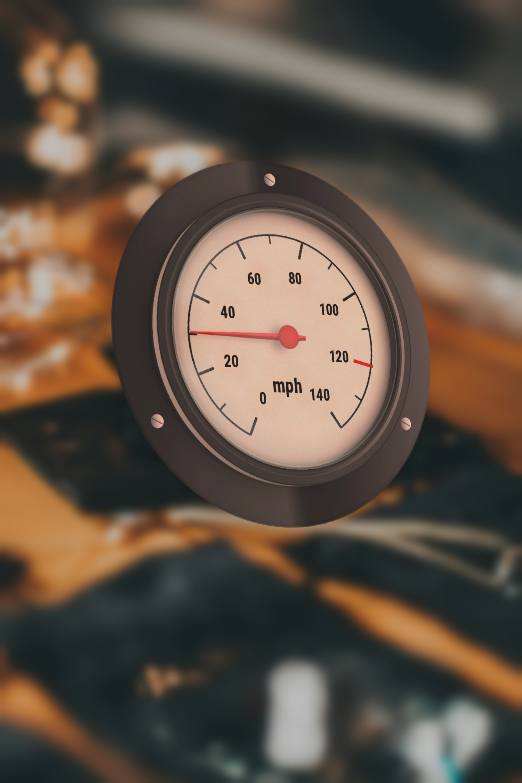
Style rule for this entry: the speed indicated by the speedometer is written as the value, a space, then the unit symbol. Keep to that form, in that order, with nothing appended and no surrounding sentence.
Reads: 30 mph
